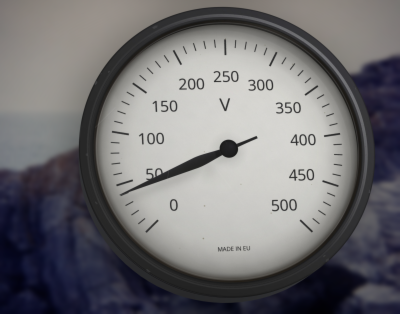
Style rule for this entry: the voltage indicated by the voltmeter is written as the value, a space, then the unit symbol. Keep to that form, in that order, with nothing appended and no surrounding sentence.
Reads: 40 V
